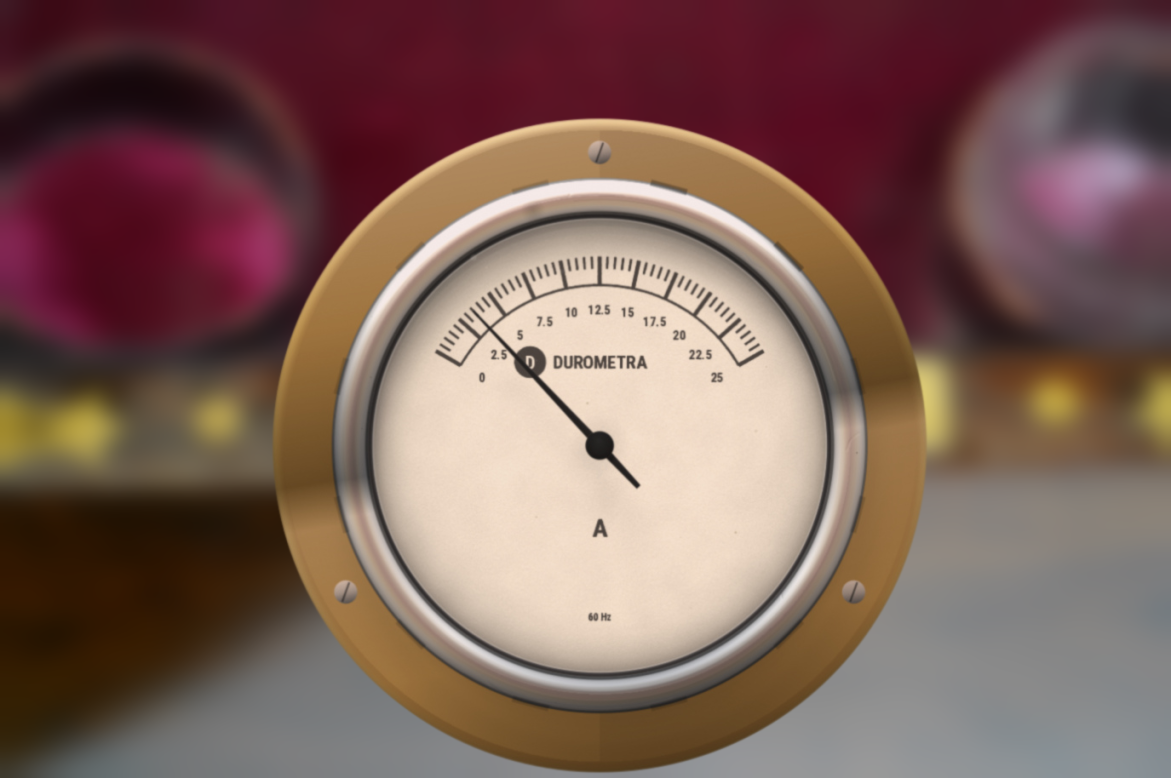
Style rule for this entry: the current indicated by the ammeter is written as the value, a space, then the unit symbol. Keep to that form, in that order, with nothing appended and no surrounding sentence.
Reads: 3.5 A
